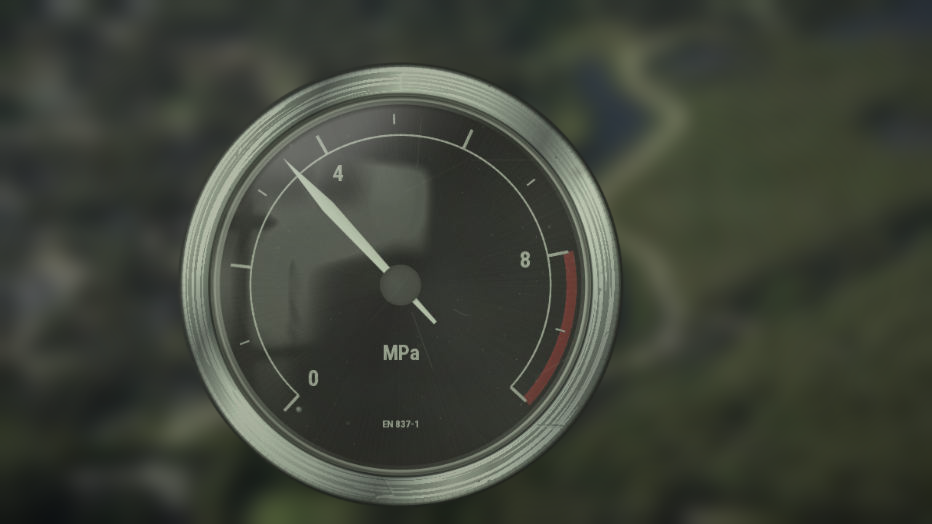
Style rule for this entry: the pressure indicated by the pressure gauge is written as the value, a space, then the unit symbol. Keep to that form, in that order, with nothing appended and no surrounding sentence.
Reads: 3.5 MPa
